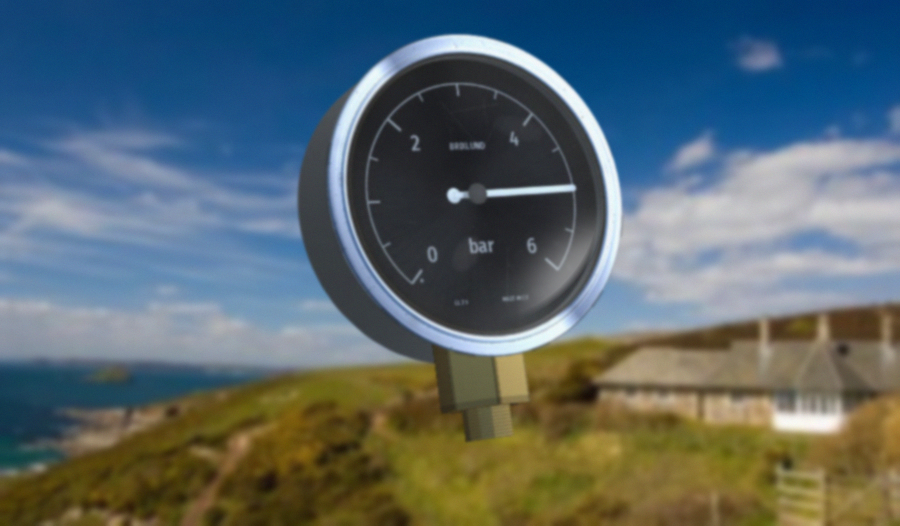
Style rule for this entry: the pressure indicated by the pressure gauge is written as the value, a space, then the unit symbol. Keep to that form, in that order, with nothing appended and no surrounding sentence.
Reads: 5 bar
